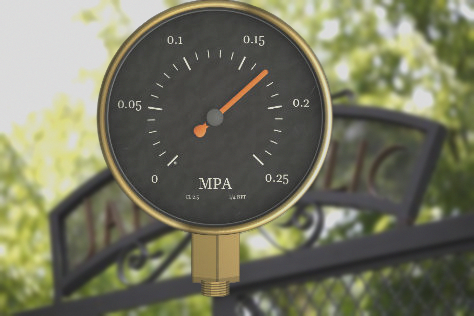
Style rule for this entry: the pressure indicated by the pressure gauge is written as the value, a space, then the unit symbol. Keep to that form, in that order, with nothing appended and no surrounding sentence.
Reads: 0.17 MPa
